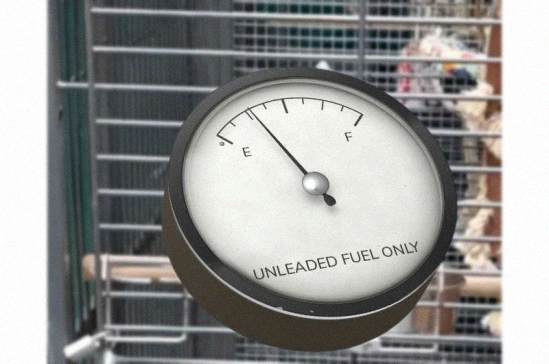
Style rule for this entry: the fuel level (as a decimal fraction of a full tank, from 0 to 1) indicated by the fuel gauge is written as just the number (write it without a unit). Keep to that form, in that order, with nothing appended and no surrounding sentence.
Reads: 0.25
